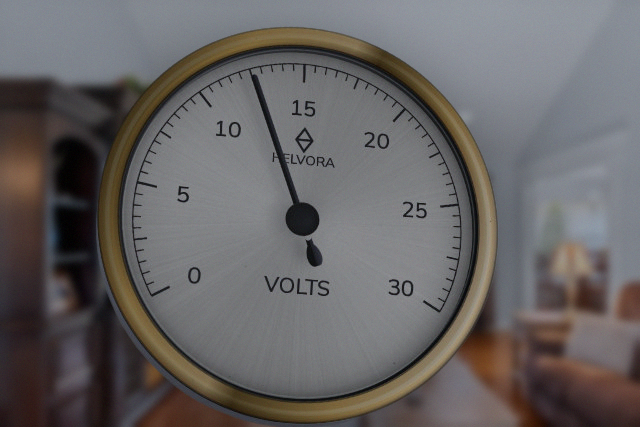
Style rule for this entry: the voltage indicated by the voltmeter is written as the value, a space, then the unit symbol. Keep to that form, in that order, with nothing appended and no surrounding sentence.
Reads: 12.5 V
